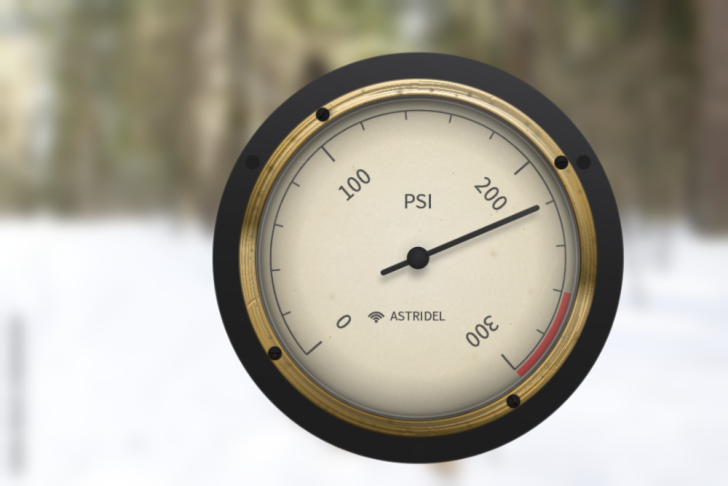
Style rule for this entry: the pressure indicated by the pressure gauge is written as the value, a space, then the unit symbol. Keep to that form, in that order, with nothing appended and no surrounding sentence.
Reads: 220 psi
